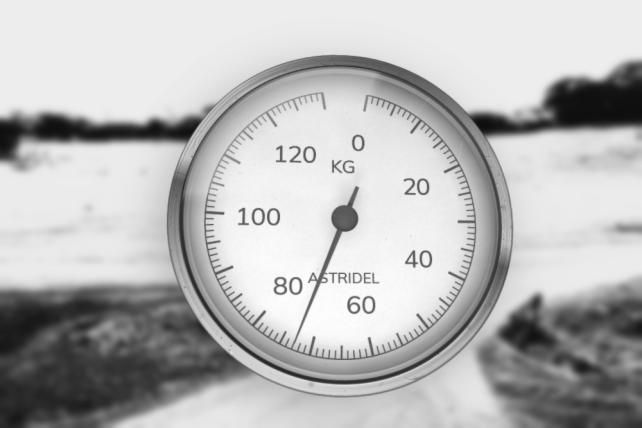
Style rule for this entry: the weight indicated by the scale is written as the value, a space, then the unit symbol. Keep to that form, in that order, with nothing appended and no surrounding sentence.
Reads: 73 kg
